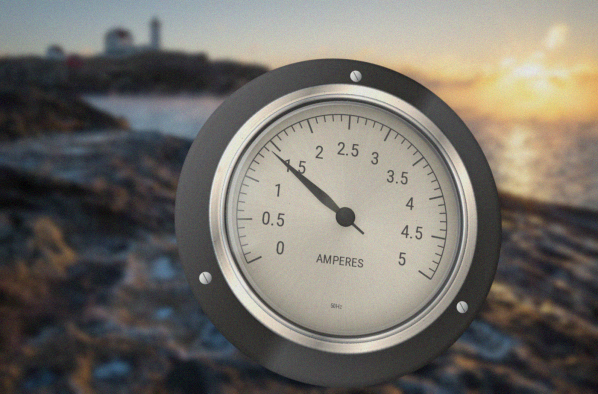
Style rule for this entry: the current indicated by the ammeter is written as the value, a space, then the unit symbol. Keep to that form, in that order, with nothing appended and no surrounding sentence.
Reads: 1.4 A
